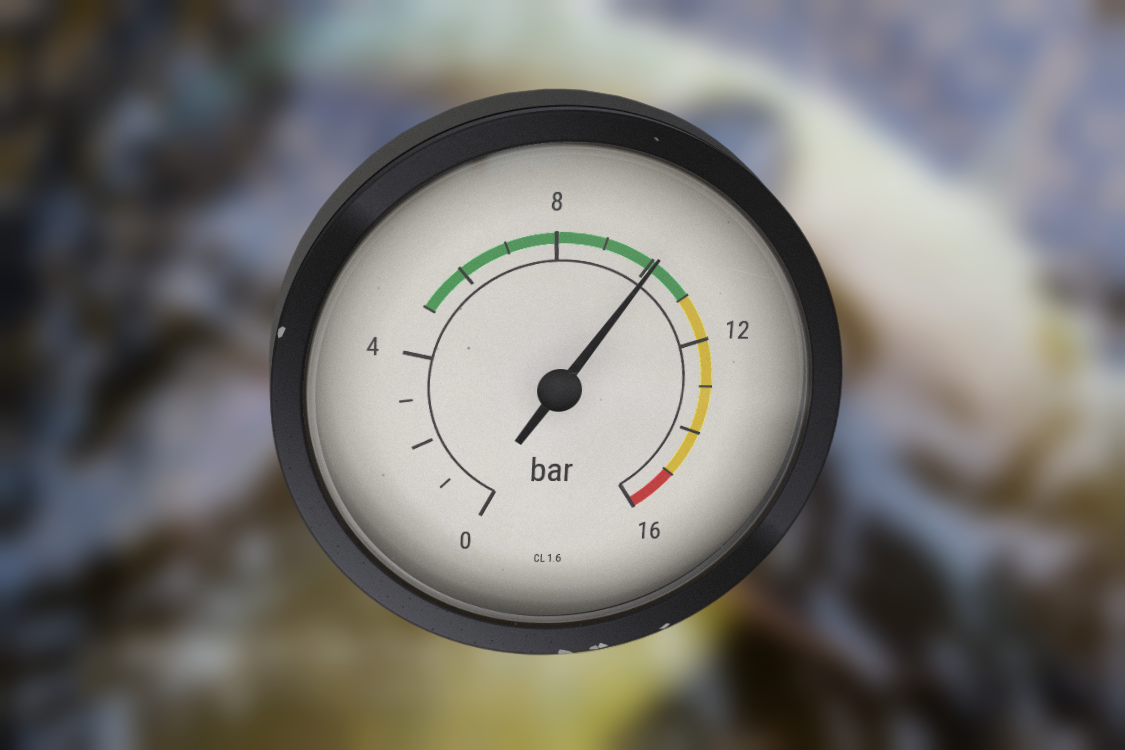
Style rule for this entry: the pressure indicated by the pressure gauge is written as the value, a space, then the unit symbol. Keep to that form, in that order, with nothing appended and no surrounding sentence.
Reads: 10 bar
